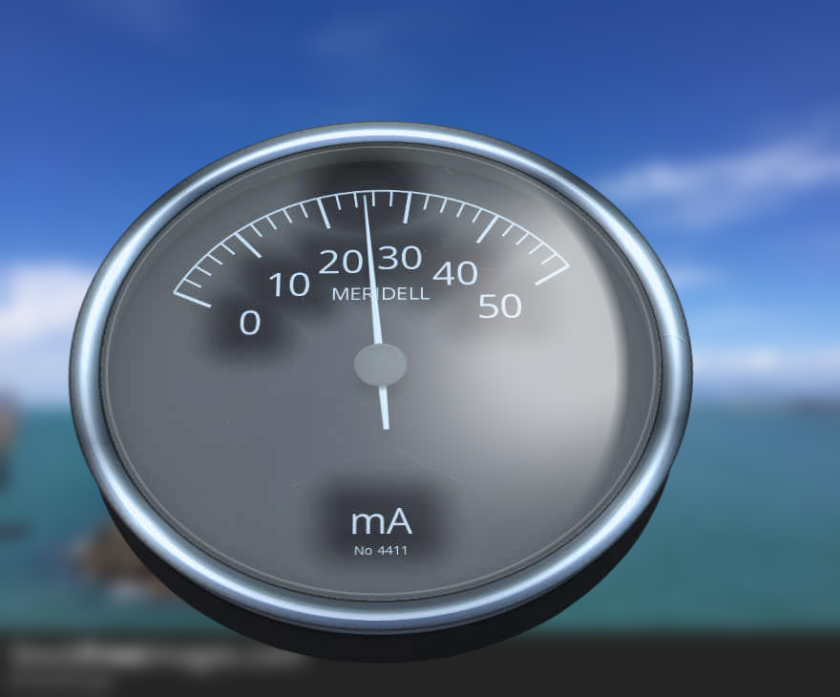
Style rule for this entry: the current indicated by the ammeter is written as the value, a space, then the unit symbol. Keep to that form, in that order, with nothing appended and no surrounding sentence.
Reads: 25 mA
